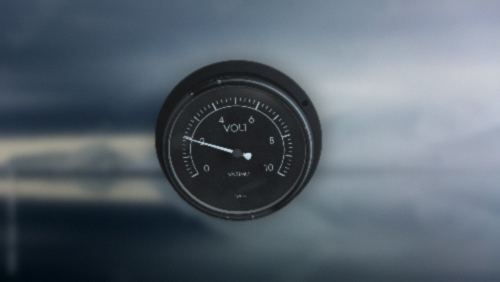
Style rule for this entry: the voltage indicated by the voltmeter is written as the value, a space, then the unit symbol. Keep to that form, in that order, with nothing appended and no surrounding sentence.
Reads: 2 V
